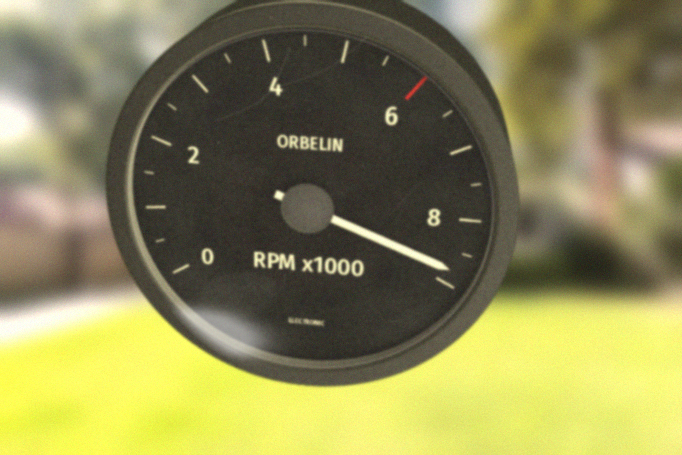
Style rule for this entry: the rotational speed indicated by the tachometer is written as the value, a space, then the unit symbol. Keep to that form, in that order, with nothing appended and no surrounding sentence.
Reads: 8750 rpm
